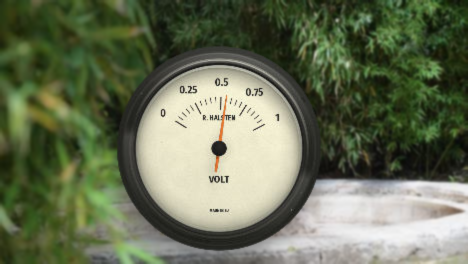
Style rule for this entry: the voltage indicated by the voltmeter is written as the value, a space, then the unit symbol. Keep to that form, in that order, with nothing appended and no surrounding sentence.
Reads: 0.55 V
